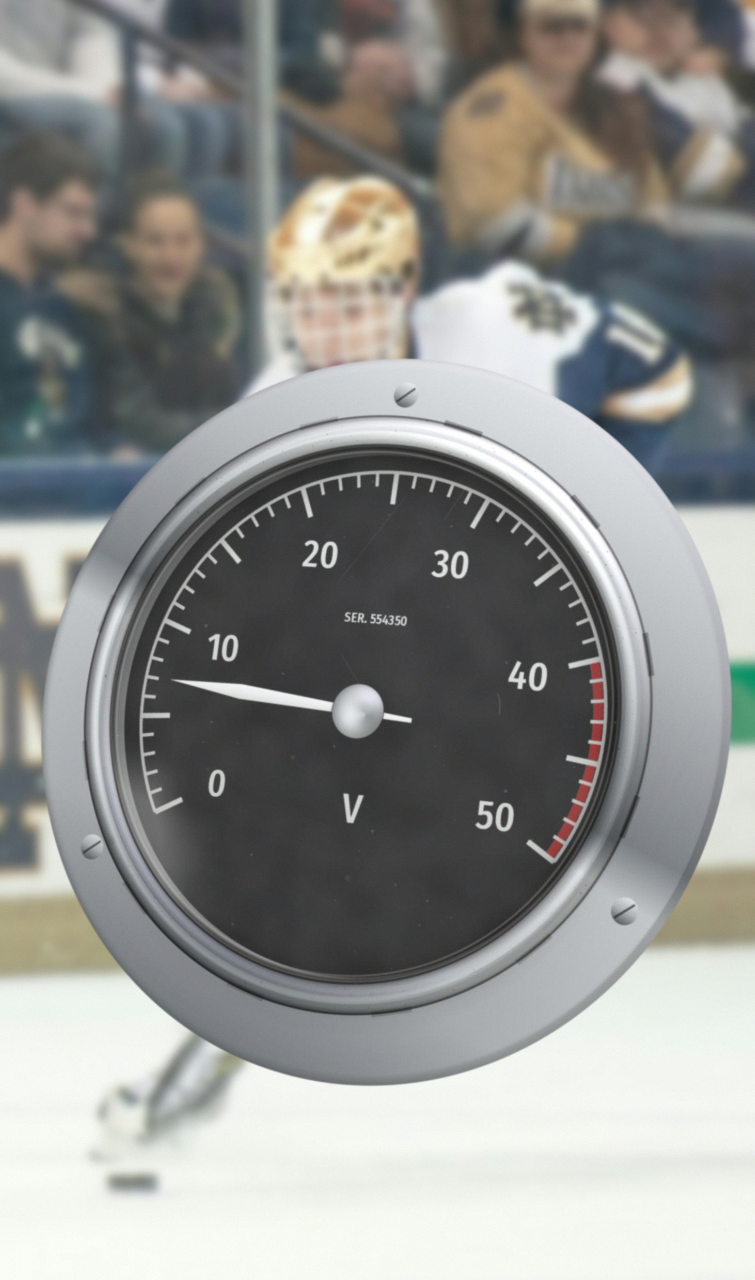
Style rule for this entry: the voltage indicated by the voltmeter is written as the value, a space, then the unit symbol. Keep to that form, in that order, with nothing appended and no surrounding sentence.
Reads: 7 V
